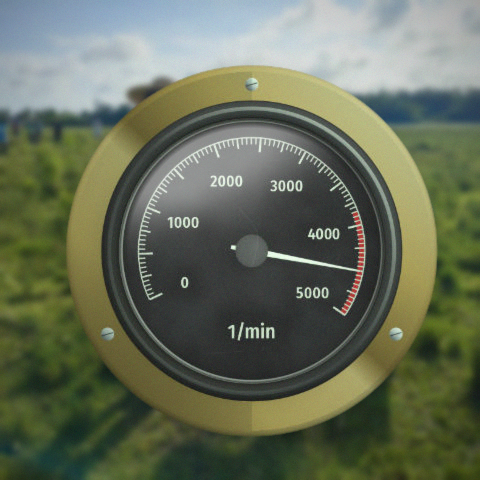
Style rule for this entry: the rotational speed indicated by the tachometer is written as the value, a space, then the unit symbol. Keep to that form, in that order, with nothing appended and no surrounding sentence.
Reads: 4500 rpm
